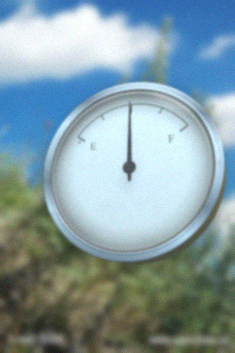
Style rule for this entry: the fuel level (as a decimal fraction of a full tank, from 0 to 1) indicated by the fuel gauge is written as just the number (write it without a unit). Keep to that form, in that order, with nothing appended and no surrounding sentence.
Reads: 0.5
